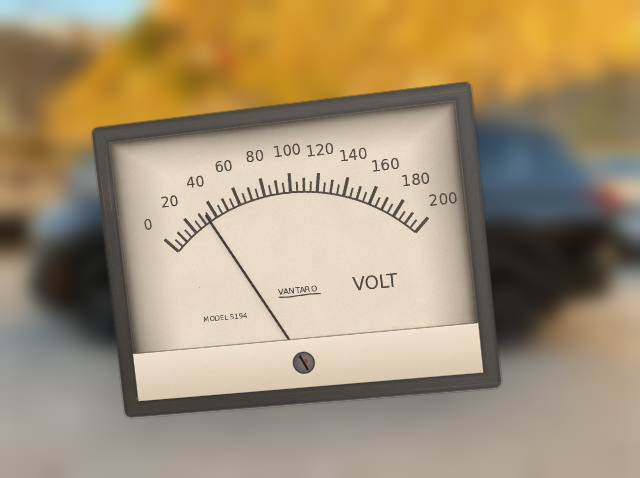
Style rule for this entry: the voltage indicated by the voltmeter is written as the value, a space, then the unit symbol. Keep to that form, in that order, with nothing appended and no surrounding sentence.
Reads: 35 V
